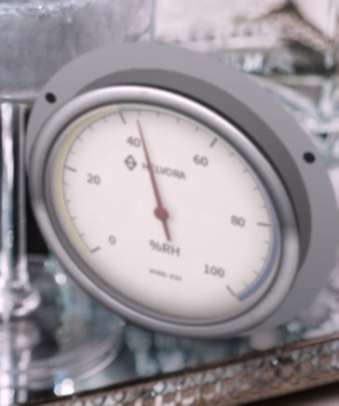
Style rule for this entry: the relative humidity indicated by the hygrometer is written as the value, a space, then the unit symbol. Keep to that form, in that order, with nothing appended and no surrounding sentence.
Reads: 44 %
